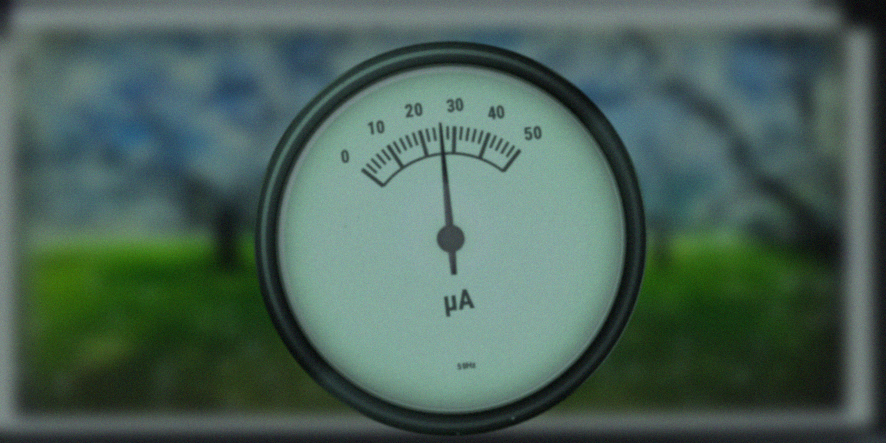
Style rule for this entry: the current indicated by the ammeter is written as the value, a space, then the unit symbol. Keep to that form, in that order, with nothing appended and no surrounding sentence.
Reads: 26 µA
